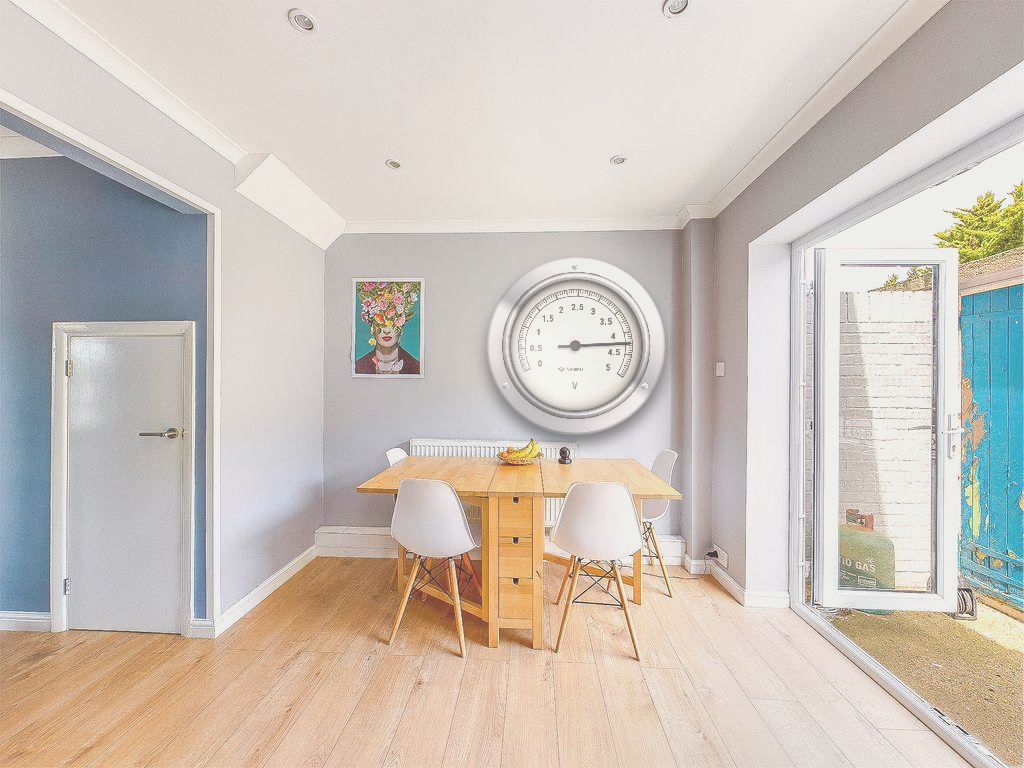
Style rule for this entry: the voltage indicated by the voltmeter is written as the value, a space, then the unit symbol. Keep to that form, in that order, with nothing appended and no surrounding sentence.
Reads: 4.25 V
